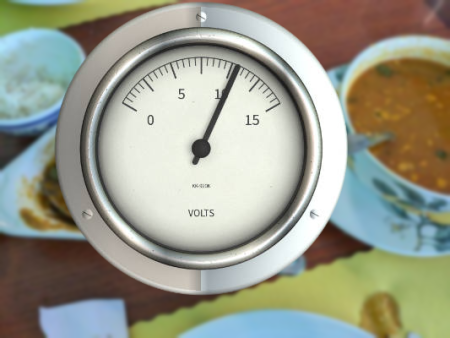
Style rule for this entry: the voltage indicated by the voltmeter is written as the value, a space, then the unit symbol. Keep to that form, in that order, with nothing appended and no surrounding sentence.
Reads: 10.5 V
